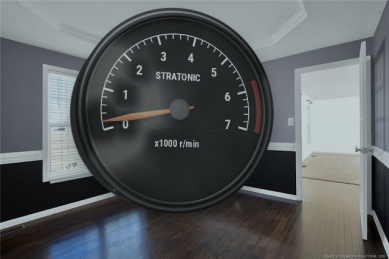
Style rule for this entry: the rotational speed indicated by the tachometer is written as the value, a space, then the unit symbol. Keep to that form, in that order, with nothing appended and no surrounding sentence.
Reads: 200 rpm
